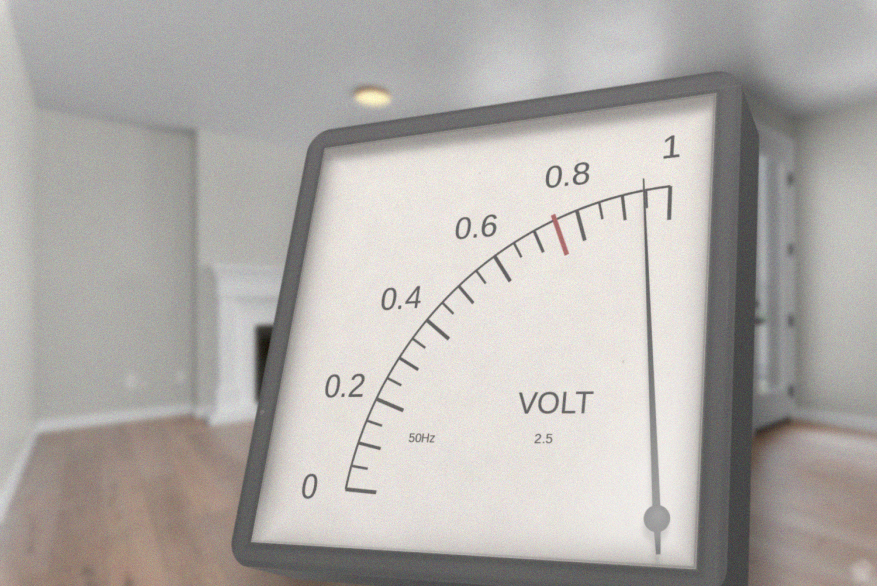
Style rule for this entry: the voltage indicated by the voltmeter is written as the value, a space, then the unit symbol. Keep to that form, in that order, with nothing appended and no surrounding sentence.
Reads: 0.95 V
